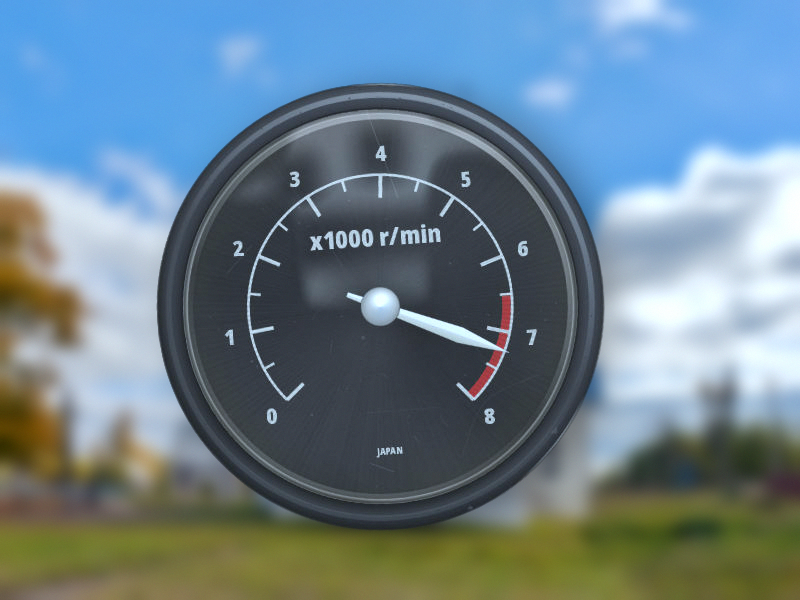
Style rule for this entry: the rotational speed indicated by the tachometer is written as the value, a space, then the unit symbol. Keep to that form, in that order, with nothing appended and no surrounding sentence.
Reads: 7250 rpm
